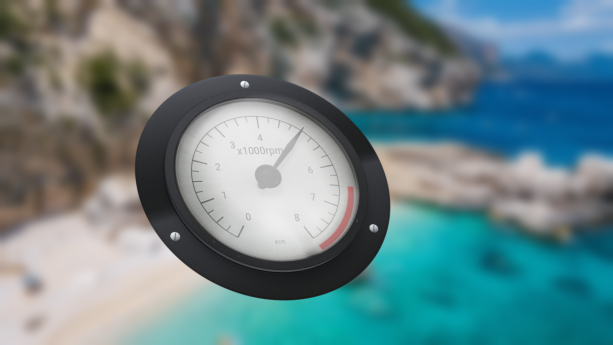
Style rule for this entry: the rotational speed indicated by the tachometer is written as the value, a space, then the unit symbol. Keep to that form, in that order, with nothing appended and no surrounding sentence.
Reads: 5000 rpm
